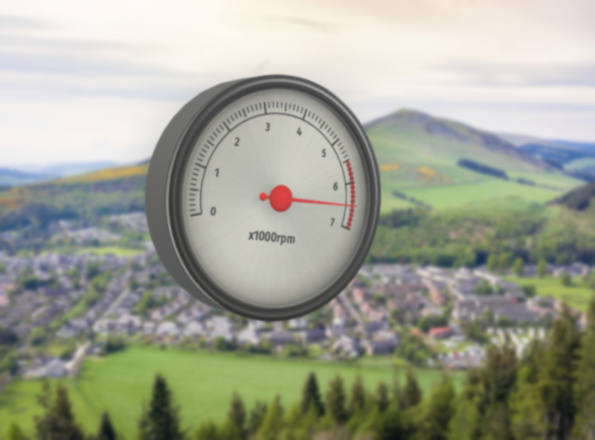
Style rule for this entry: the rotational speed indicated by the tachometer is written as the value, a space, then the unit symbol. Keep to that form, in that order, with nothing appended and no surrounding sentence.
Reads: 6500 rpm
